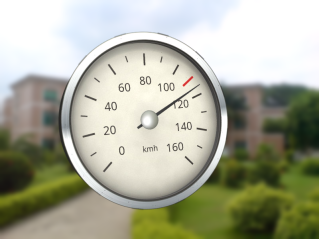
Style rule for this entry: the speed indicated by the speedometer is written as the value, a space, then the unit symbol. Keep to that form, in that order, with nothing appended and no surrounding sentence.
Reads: 115 km/h
